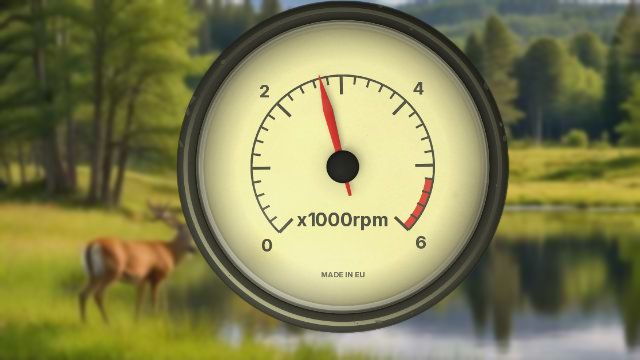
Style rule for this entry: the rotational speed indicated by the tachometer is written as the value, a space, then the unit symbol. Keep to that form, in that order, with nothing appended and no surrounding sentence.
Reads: 2700 rpm
